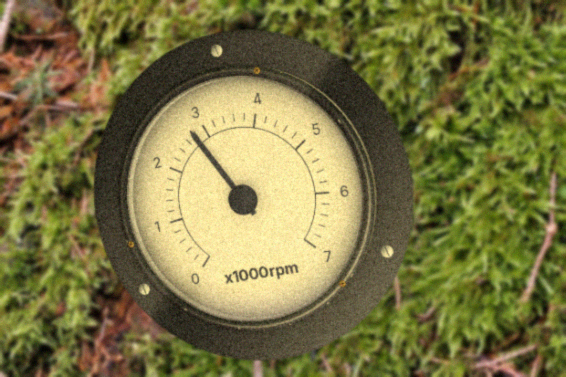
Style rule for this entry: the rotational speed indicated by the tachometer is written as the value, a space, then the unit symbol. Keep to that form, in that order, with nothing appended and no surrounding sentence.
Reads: 2800 rpm
